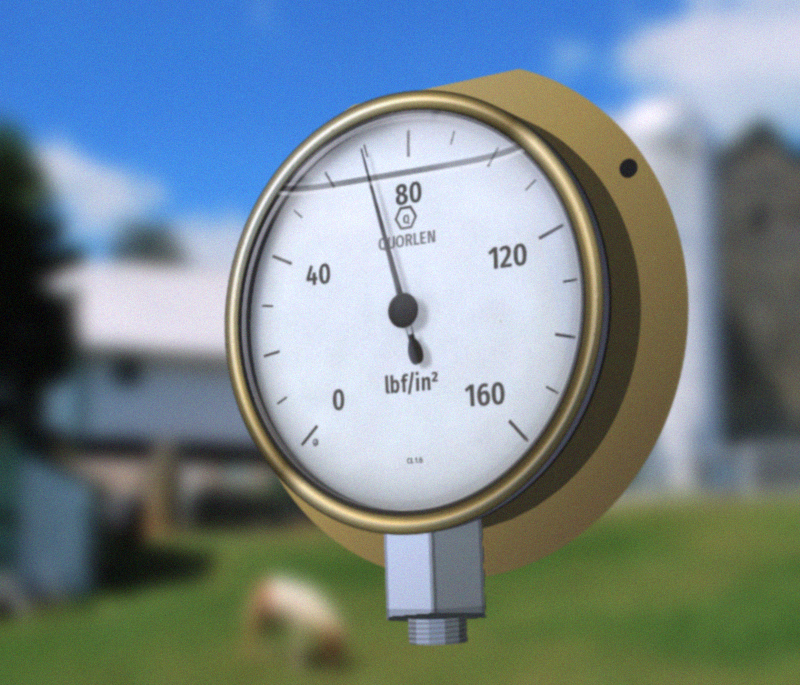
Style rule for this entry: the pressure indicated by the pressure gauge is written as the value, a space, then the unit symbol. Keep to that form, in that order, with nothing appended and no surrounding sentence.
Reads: 70 psi
